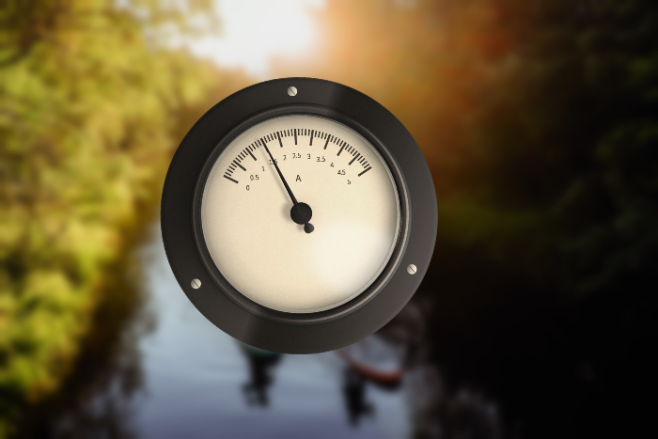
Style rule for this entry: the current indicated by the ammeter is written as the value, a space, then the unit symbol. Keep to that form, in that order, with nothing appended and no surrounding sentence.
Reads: 1.5 A
